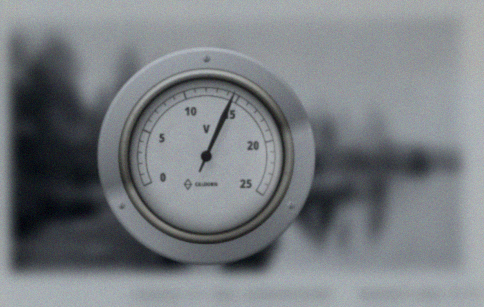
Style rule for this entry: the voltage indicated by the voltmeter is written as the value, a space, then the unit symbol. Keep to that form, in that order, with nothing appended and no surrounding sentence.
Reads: 14.5 V
